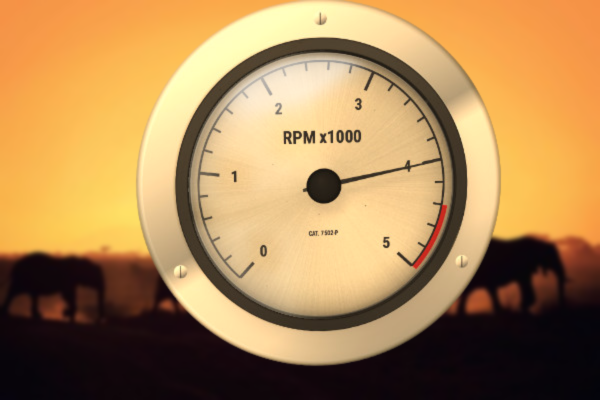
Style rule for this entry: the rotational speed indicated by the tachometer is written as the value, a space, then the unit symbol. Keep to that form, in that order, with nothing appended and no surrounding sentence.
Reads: 4000 rpm
